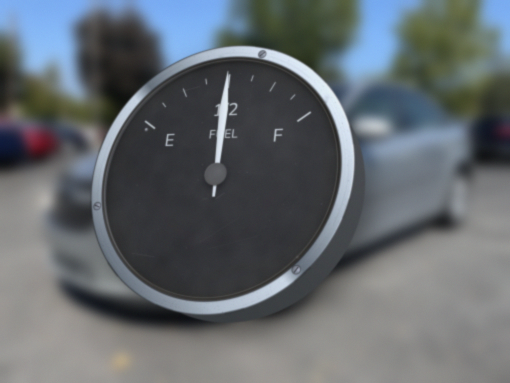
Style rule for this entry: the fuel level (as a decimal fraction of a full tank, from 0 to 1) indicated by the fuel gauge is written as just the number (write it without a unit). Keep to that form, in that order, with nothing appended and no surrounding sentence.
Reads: 0.5
